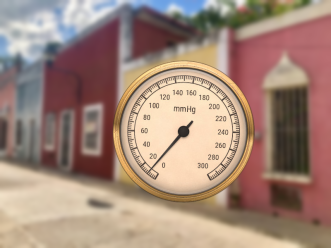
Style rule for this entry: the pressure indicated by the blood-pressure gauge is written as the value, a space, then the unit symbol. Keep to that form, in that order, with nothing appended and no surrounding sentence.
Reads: 10 mmHg
